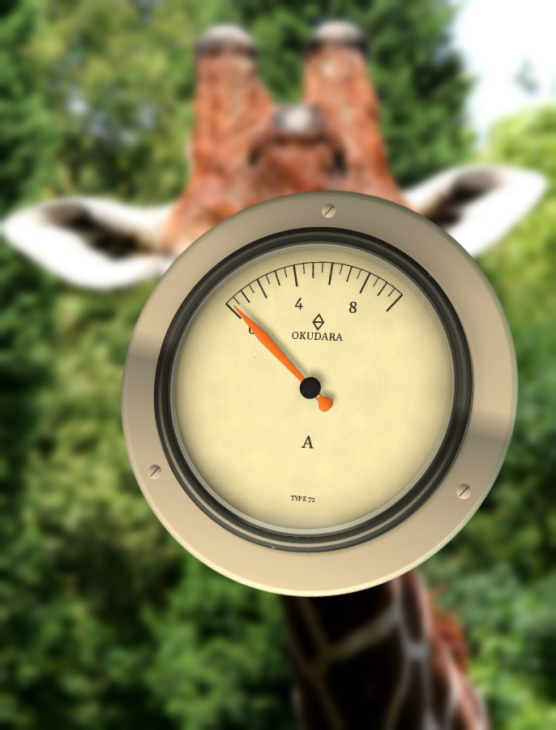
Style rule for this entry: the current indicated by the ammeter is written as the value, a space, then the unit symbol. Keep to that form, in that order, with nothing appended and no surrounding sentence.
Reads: 0.25 A
